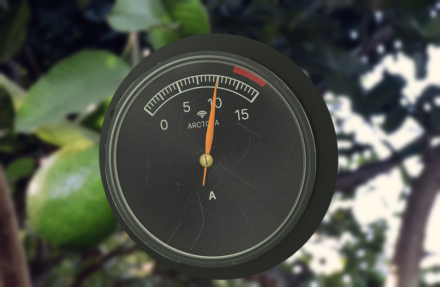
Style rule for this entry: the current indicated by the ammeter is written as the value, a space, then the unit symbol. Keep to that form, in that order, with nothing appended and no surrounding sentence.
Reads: 10 A
